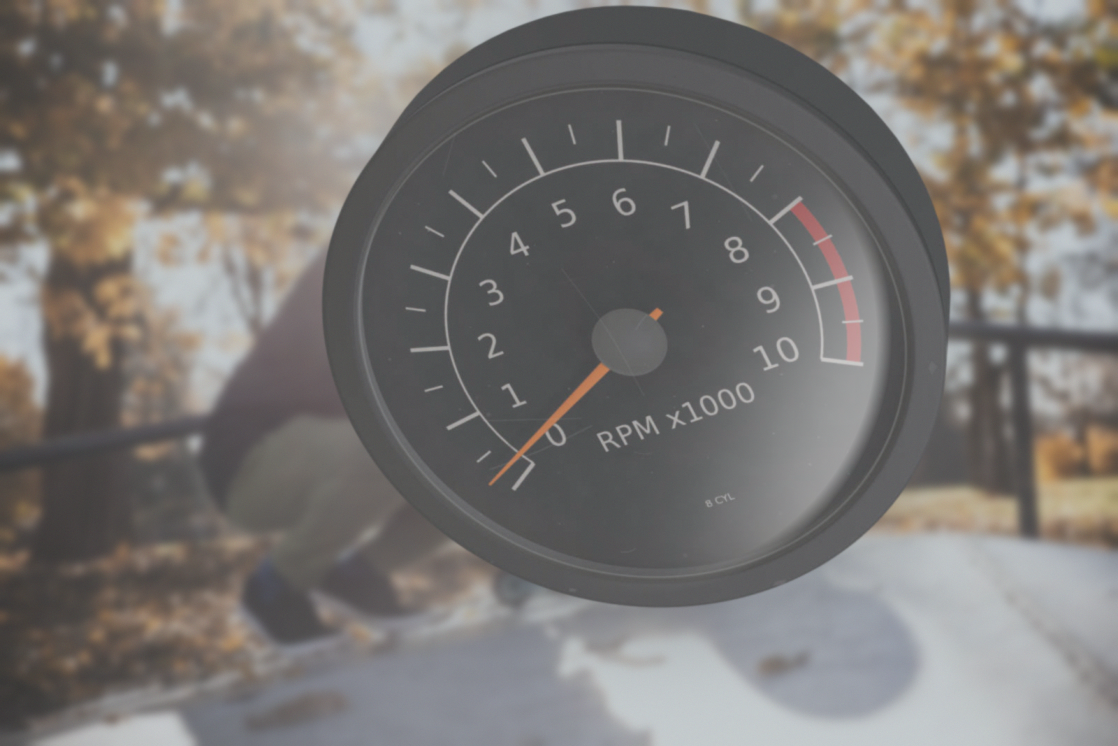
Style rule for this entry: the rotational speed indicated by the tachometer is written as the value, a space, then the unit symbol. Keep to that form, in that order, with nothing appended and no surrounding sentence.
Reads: 250 rpm
